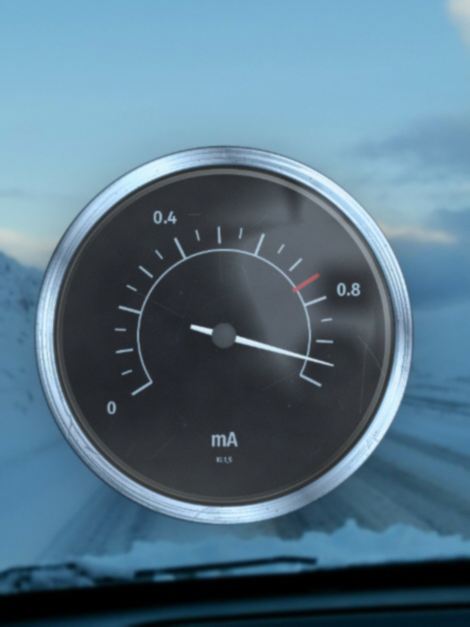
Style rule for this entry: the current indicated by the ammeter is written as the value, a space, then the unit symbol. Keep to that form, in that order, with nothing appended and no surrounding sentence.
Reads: 0.95 mA
